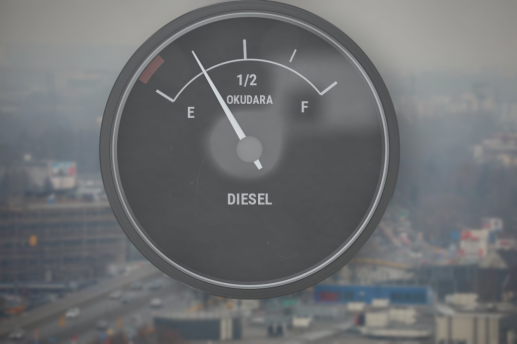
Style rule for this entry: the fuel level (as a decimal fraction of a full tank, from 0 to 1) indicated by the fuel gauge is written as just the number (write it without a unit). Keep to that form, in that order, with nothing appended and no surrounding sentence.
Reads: 0.25
